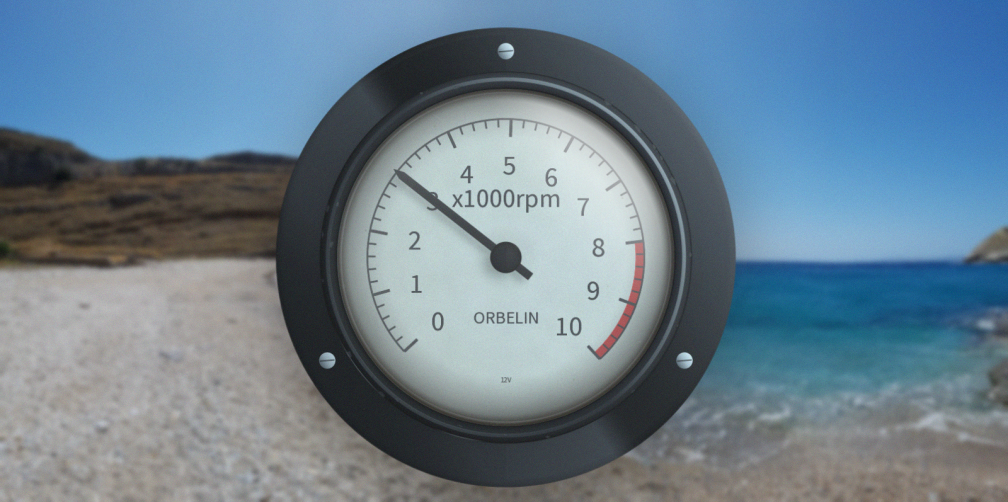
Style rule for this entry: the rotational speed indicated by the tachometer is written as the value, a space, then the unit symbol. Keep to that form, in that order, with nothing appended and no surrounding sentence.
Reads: 3000 rpm
